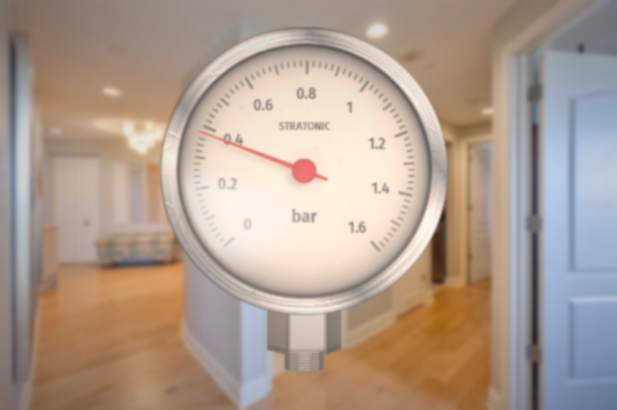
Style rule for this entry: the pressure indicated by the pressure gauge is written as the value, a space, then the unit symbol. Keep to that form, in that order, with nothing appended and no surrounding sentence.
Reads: 0.38 bar
